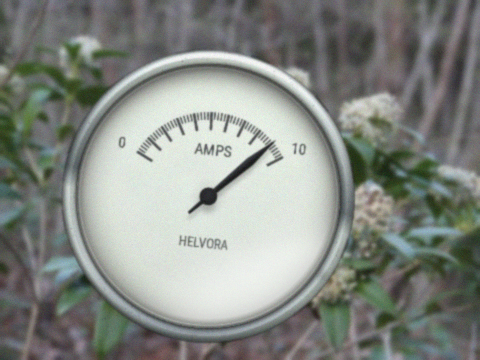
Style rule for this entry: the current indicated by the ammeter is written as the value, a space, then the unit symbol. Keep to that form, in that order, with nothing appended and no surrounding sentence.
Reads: 9 A
